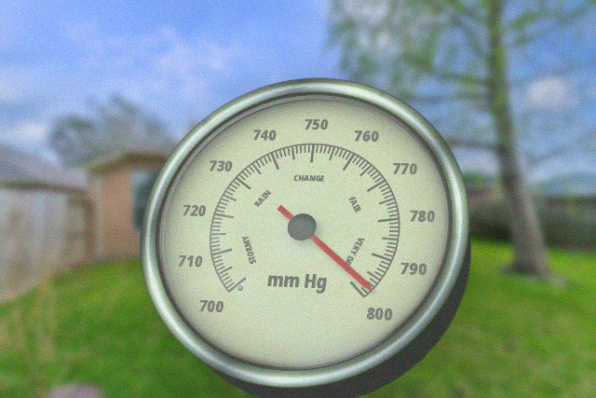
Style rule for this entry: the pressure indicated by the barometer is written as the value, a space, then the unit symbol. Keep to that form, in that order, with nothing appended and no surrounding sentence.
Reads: 798 mmHg
